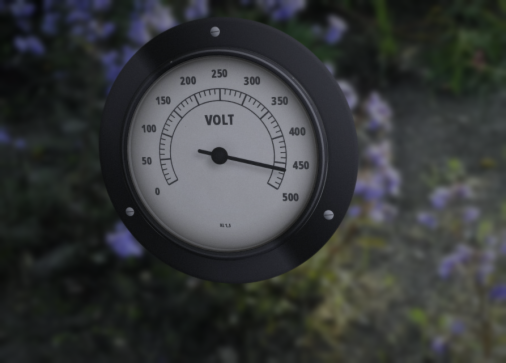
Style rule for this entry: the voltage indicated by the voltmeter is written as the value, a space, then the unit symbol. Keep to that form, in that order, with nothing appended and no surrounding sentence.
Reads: 460 V
